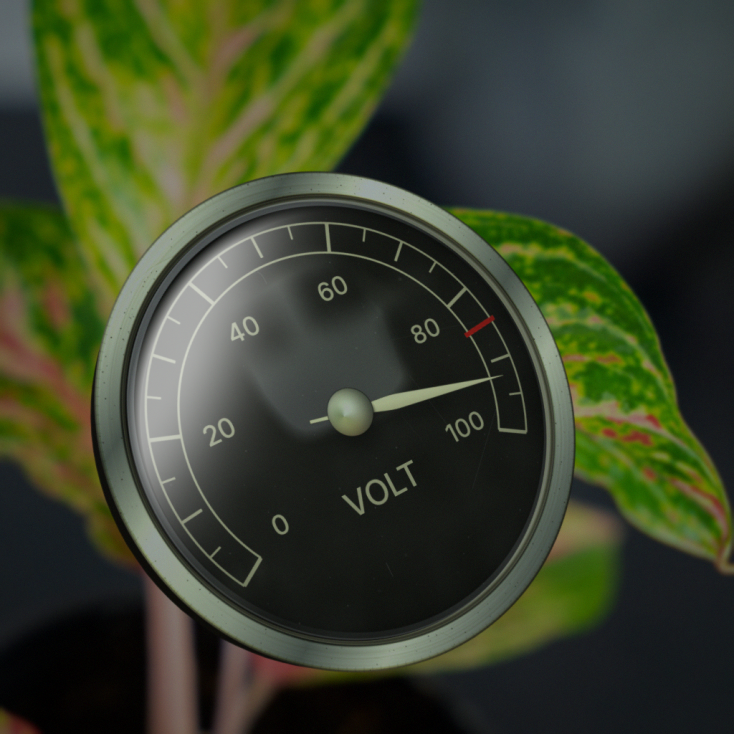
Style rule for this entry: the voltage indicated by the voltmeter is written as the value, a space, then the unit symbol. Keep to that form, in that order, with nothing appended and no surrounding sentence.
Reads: 92.5 V
